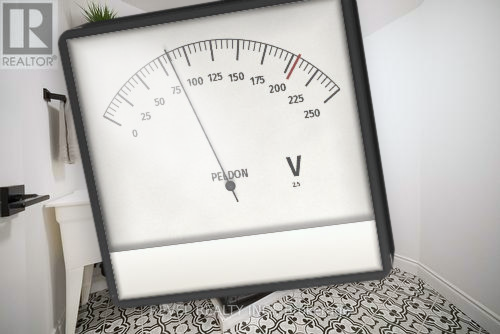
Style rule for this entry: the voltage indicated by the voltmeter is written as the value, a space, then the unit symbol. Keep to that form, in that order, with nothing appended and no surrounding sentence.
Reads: 85 V
